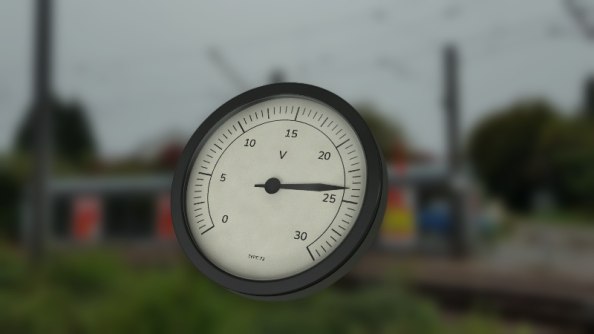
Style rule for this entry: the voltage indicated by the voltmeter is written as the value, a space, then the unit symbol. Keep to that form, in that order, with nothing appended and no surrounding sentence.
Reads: 24 V
